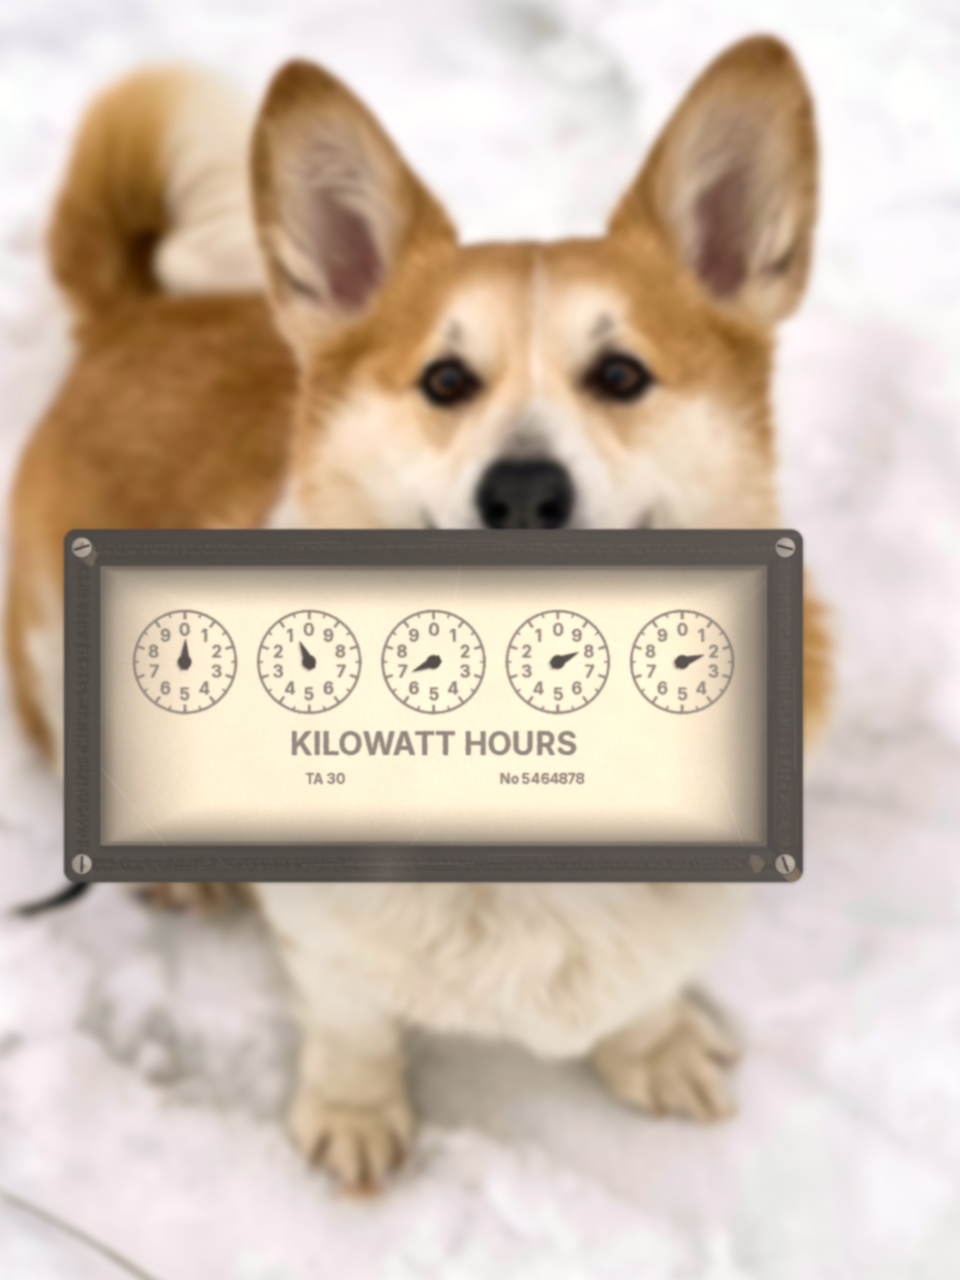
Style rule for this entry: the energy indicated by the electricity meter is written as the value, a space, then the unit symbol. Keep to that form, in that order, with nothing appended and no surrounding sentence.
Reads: 682 kWh
